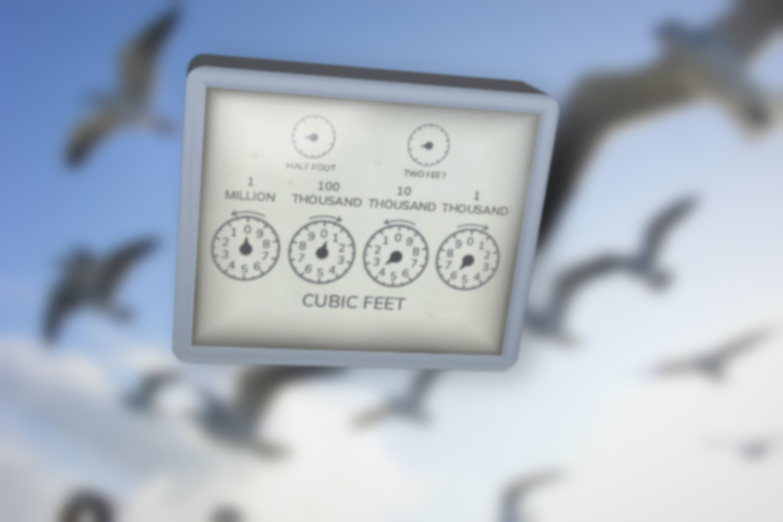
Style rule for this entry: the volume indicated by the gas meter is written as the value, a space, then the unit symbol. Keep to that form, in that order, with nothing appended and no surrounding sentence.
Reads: 3600 ft³
